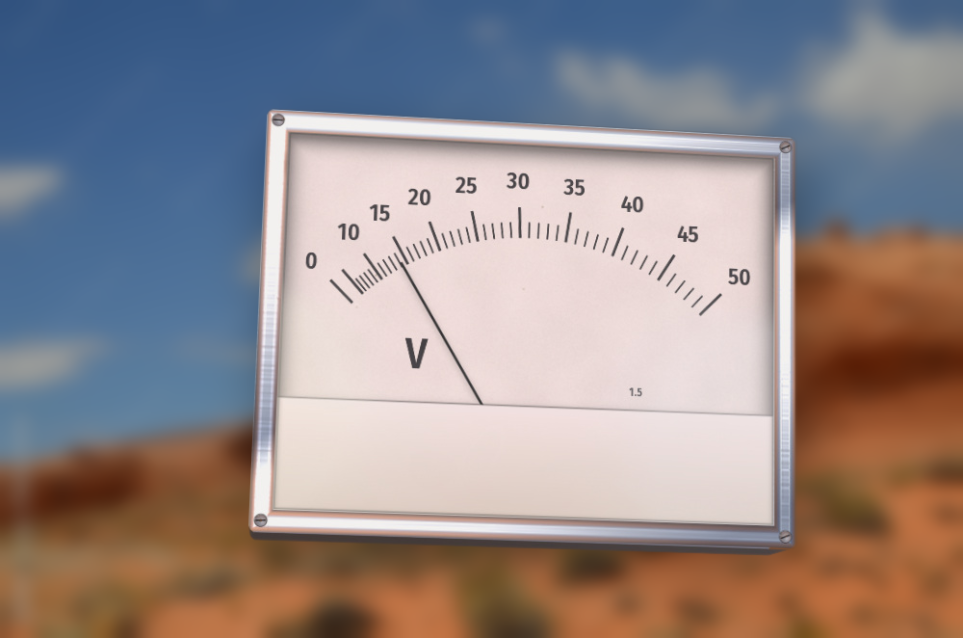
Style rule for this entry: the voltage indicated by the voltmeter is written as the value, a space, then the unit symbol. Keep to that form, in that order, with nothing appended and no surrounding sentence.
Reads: 14 V
